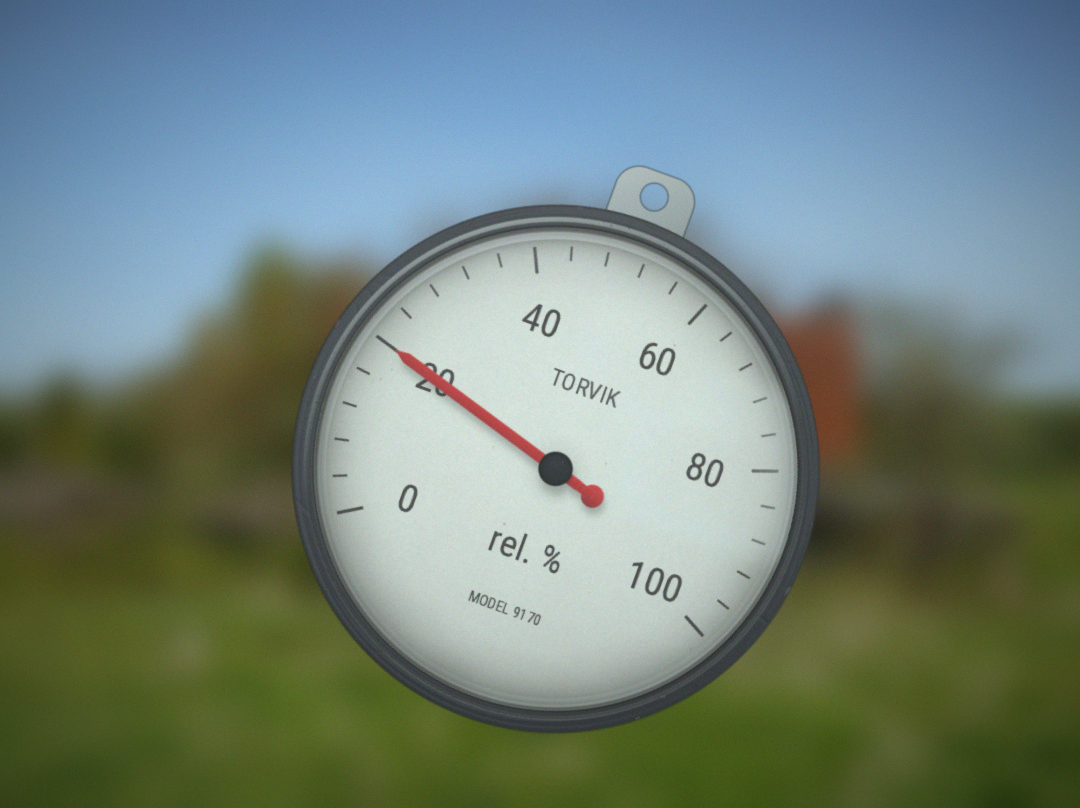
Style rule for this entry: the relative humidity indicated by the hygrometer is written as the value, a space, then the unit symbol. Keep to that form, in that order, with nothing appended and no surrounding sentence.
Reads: 20 %
